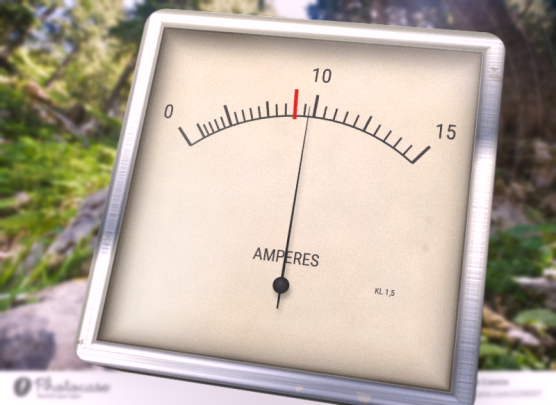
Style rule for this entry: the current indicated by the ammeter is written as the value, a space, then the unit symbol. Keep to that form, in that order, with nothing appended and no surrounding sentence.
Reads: 9.75 A
